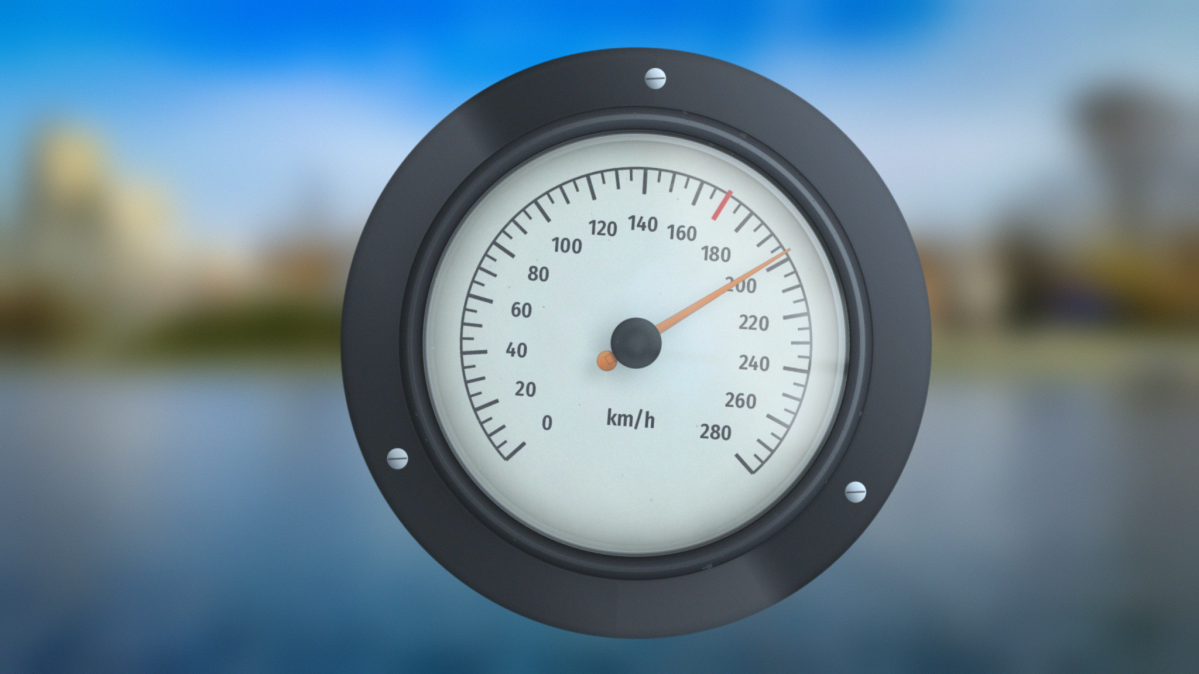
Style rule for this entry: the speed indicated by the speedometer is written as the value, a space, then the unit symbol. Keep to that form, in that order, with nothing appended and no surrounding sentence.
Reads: 197.5 km/h
